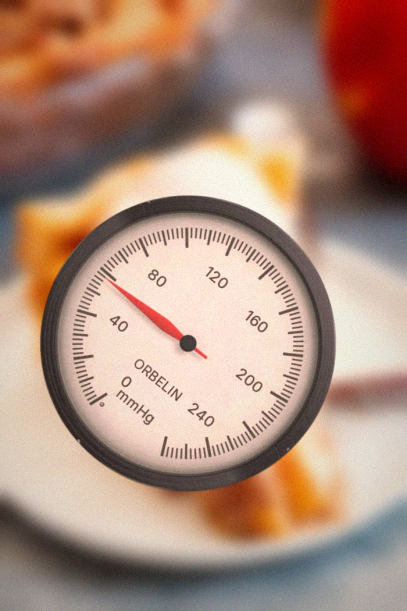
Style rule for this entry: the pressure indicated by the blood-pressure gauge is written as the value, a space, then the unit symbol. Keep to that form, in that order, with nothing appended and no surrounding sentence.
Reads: 58 mmHg
